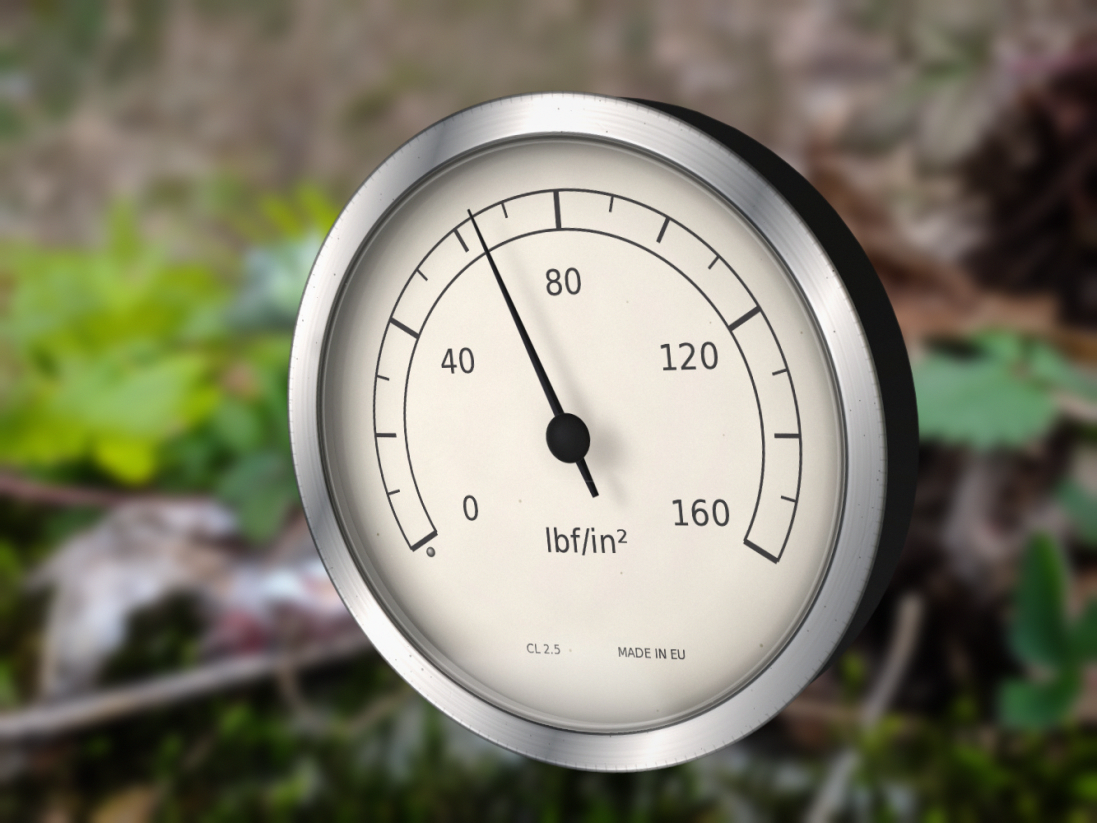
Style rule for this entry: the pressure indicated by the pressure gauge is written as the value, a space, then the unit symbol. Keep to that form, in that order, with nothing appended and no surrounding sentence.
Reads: 65 psi
